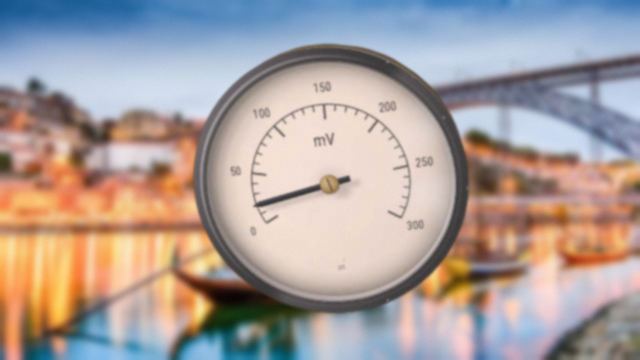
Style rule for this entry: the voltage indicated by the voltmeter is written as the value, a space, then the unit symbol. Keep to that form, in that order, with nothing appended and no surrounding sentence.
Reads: 20 mV
